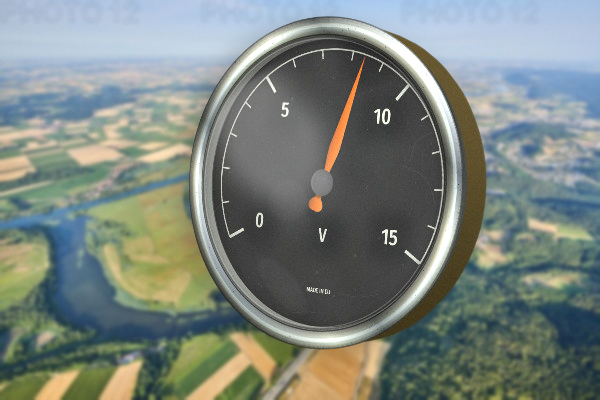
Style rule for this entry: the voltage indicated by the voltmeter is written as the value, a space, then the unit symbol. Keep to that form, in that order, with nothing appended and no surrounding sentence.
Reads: 8.5 V
